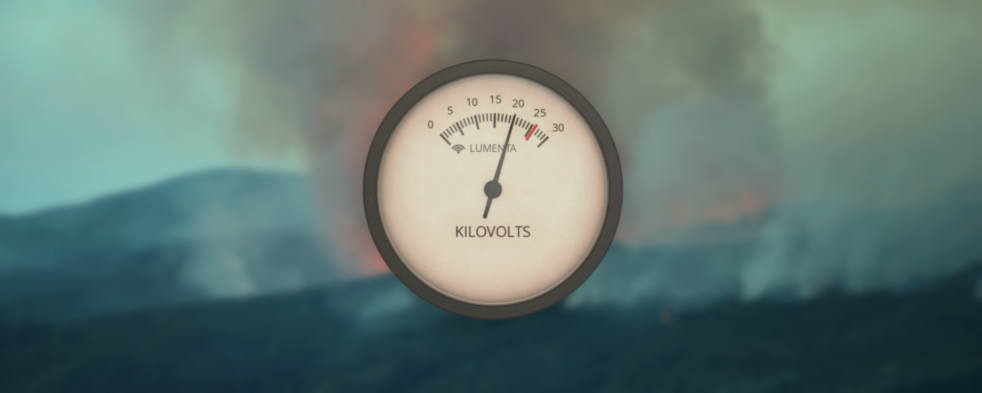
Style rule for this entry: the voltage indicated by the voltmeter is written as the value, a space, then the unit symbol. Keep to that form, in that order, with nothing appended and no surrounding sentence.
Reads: 20 kV
